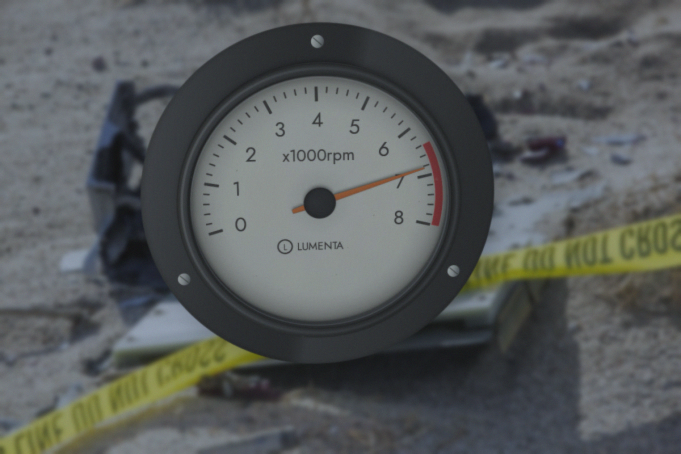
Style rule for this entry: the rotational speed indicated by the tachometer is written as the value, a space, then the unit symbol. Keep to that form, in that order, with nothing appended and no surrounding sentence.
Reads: 6800 rpm
